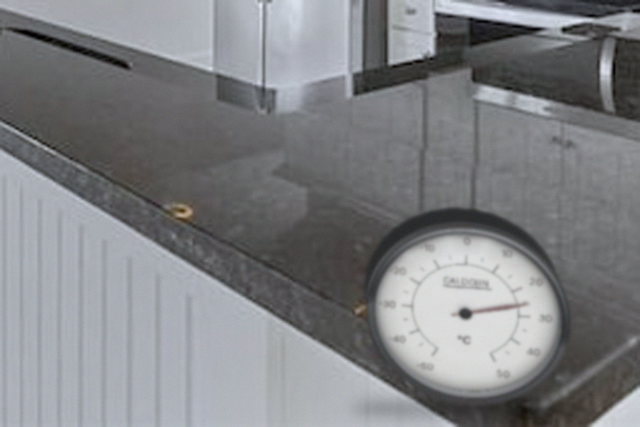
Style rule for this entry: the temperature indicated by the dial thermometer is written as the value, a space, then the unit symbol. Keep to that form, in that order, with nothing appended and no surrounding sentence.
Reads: 25 °C
